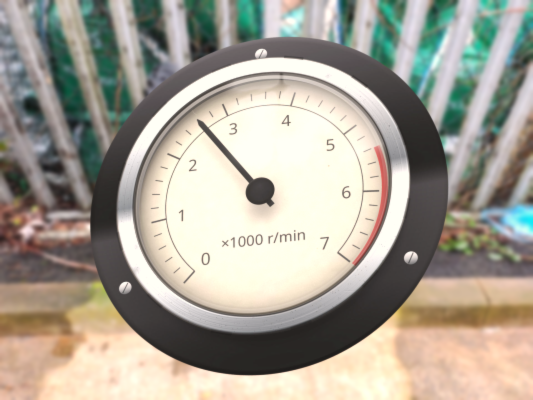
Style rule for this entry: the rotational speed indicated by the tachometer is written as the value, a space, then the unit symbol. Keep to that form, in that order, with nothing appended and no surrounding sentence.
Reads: 2600 rpm
